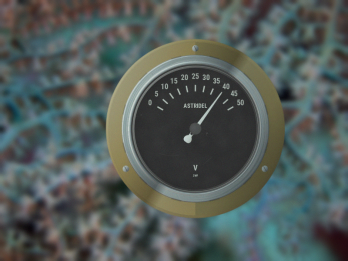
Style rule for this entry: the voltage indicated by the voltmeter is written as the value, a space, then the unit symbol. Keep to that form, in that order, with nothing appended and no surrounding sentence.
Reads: 40 V
